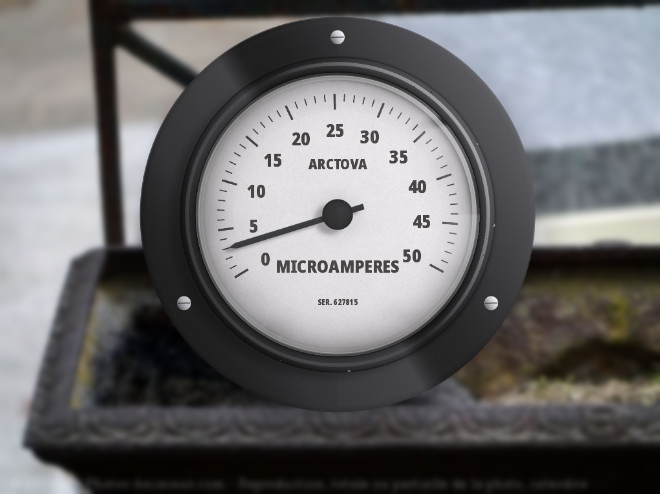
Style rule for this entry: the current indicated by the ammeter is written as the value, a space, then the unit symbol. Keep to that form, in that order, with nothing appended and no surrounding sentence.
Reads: 3 µA
